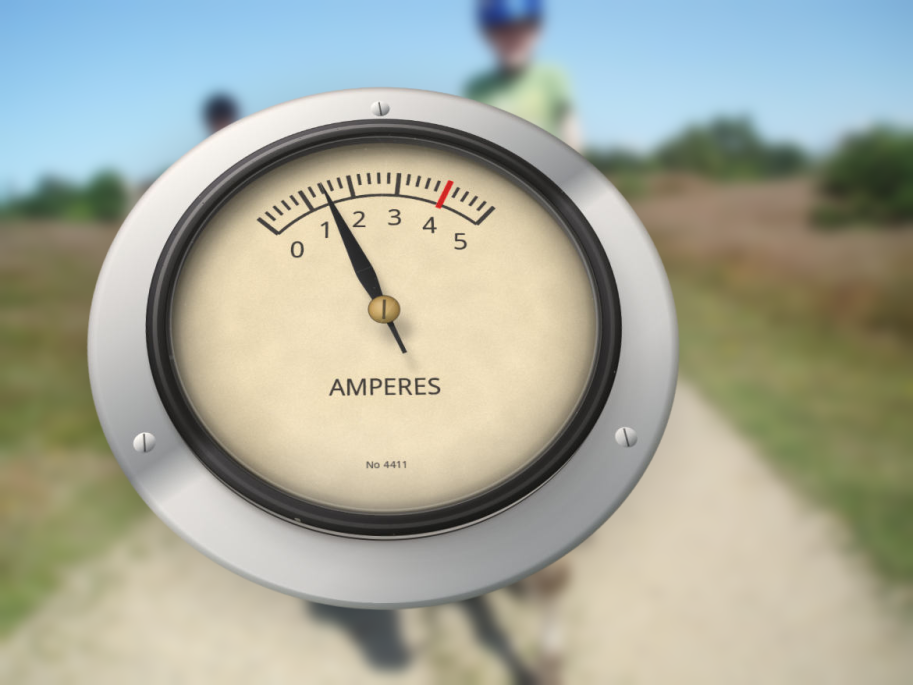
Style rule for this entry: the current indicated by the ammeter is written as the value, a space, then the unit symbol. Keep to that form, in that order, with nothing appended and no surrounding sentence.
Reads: 1.4 A
